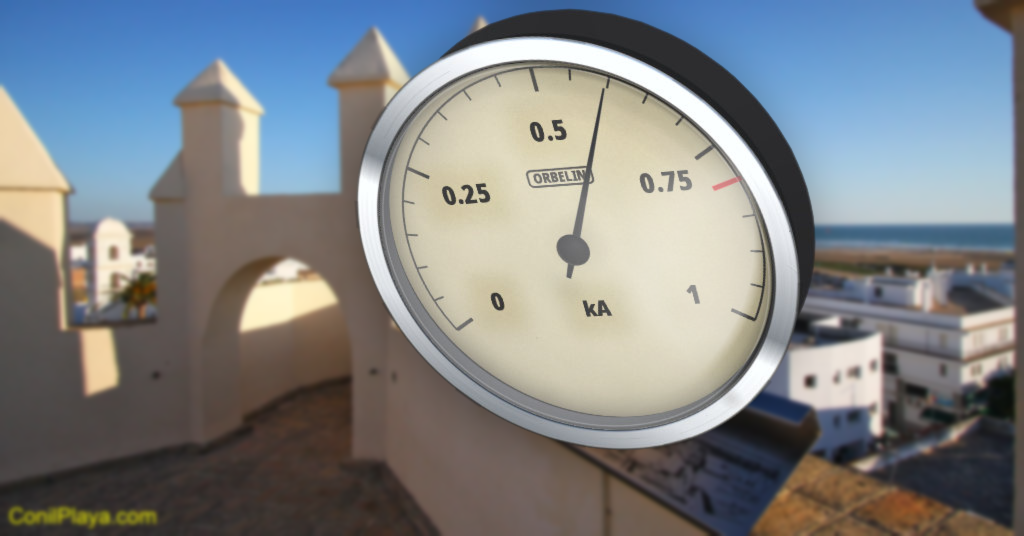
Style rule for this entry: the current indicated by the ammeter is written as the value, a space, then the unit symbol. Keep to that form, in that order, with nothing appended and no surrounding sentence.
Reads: 0.6 kA
